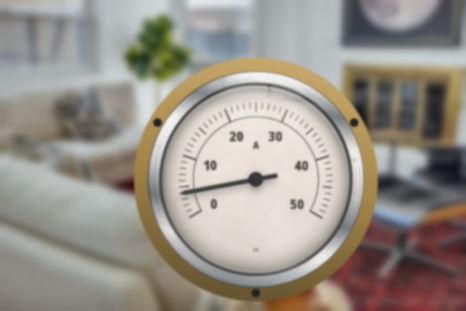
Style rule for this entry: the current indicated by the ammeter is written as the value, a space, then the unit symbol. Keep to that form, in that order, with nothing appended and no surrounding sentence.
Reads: 4 A
